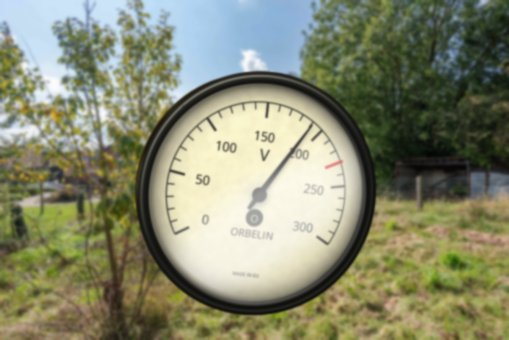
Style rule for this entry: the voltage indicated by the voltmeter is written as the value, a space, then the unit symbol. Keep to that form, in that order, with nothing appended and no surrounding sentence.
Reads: 190 V
